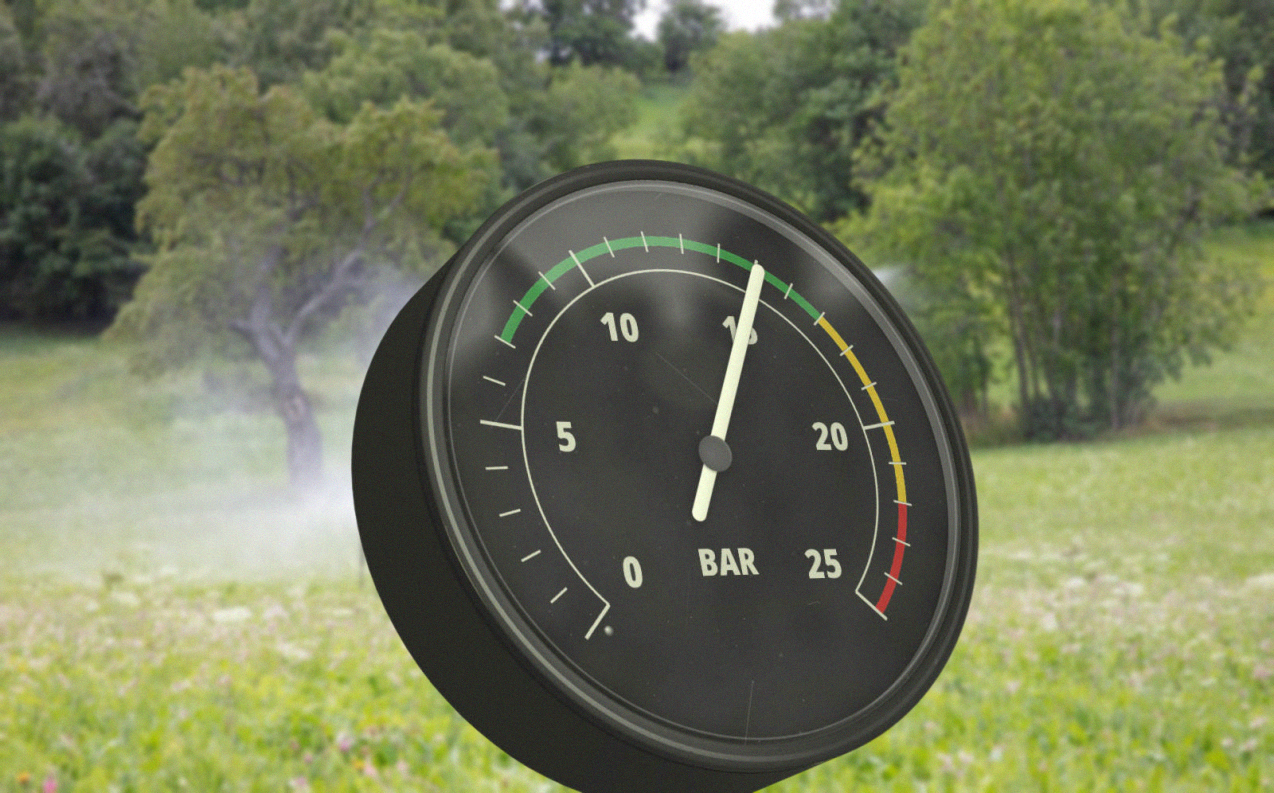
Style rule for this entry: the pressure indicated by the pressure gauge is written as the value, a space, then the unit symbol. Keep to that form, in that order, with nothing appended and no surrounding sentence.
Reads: 15 bar
